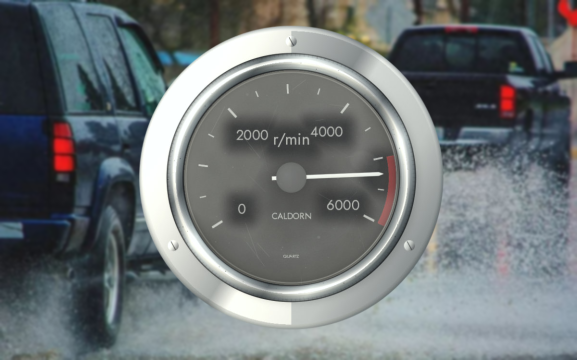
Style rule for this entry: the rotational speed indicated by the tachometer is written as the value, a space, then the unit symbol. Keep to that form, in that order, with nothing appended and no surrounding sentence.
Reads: 5250 rpm
